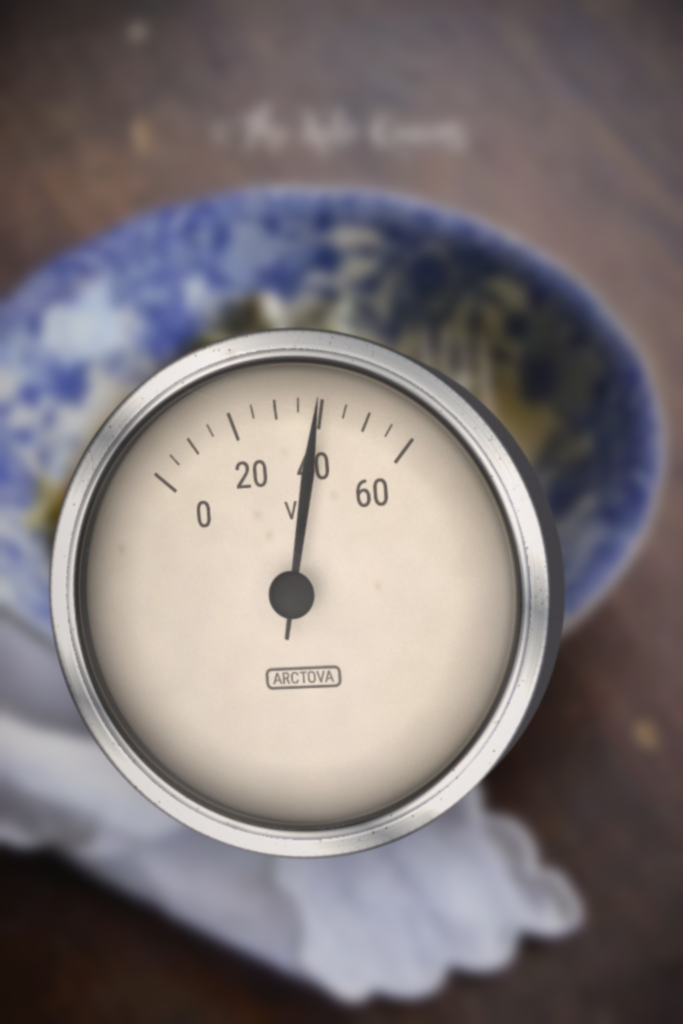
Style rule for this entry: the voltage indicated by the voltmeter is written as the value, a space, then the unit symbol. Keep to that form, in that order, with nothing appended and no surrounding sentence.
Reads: 40 V
